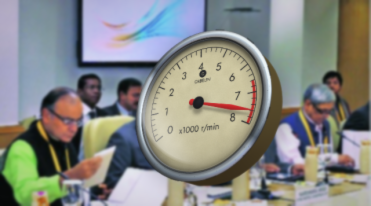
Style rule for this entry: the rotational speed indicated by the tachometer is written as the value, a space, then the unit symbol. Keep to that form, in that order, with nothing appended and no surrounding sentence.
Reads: 7600 rpm
